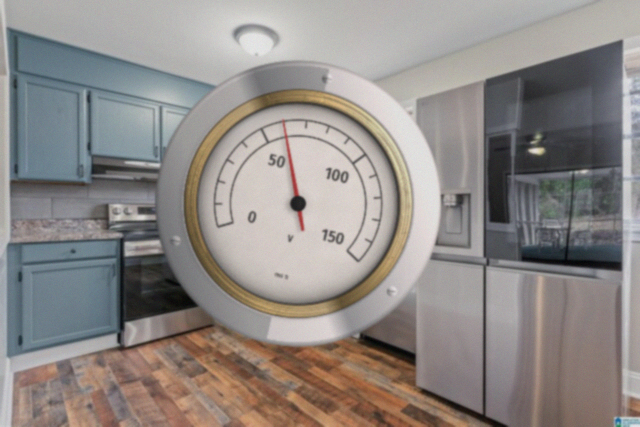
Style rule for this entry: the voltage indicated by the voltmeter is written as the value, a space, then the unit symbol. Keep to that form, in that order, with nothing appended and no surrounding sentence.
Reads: 60 V
